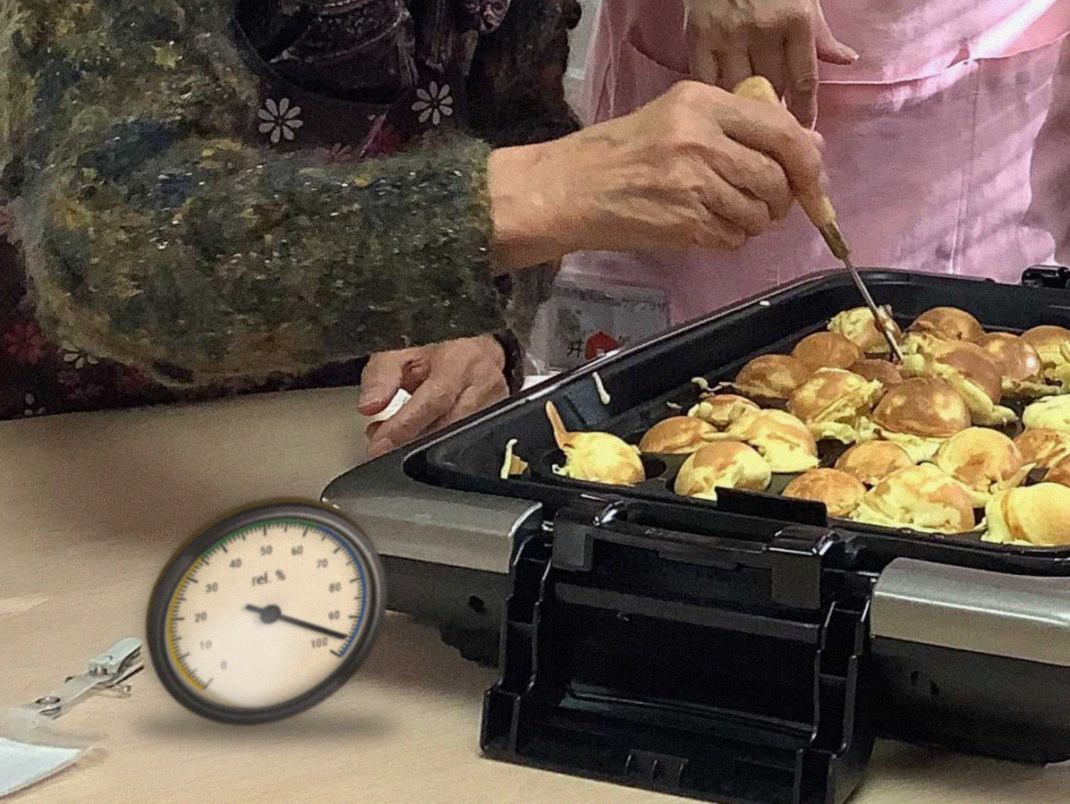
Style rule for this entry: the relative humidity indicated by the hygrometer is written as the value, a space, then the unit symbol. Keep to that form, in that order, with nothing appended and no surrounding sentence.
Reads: 95 %
